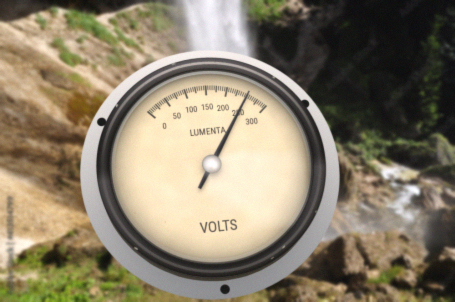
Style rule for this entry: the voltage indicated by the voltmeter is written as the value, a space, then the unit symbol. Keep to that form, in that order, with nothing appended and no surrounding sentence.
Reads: 250 V
